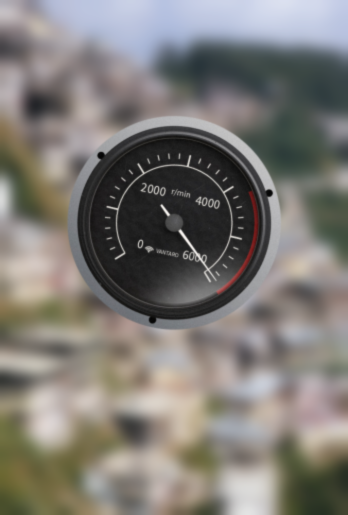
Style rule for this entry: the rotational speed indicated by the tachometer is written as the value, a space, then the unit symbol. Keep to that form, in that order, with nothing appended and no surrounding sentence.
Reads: 5900 rpm
